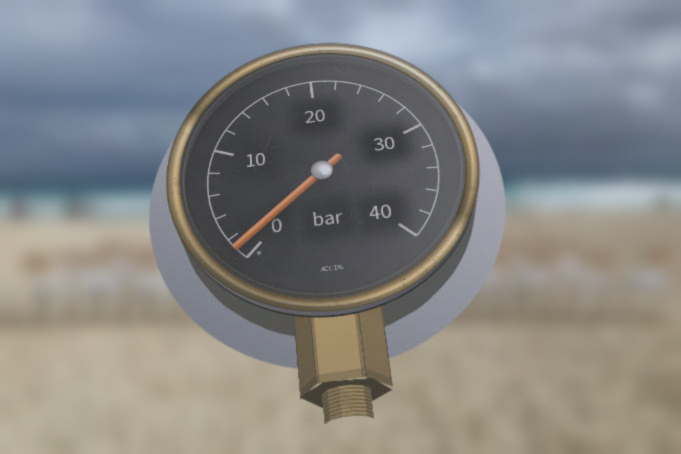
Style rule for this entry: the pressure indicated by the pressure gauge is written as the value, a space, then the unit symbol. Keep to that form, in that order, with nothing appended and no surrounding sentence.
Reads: 1 bar
